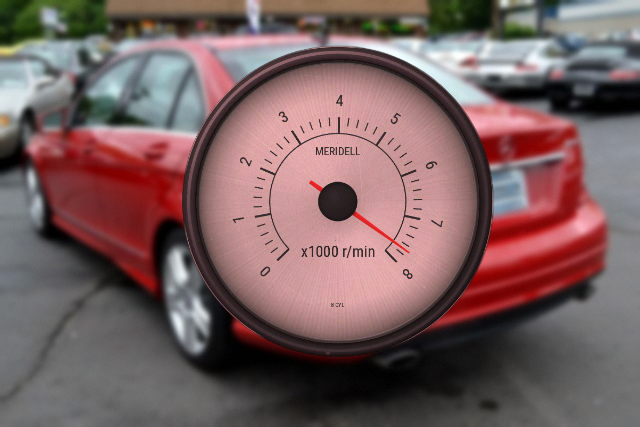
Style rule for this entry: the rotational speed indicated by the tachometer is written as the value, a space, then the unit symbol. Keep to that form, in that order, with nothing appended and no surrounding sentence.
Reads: 7700 rpm
